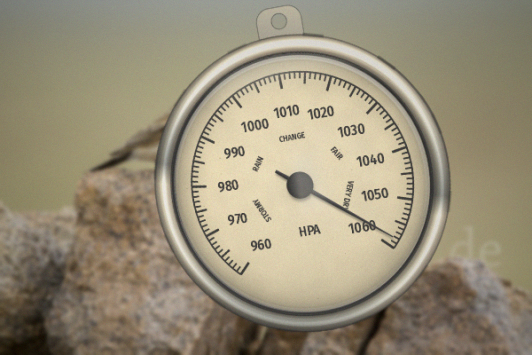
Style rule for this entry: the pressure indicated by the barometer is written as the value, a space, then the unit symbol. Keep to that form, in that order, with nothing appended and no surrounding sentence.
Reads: 1058 hPa
